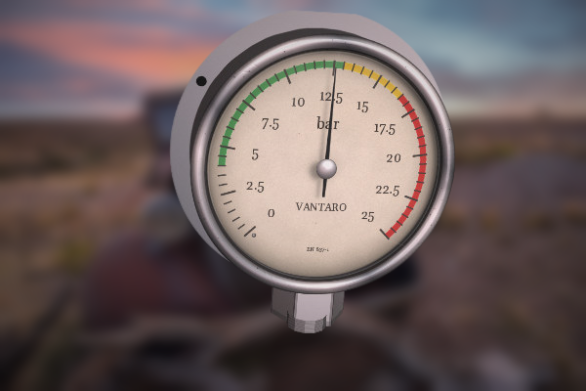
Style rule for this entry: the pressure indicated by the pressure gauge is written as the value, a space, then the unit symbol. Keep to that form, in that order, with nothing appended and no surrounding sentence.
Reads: 12.5 bar
